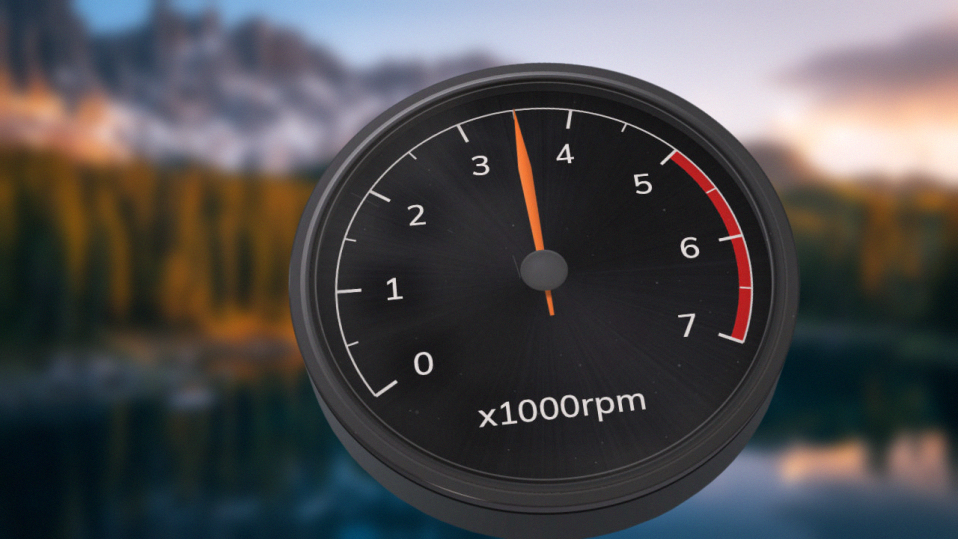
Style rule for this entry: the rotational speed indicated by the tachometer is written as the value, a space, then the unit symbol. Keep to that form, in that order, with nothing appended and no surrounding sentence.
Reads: 3500 rpm
